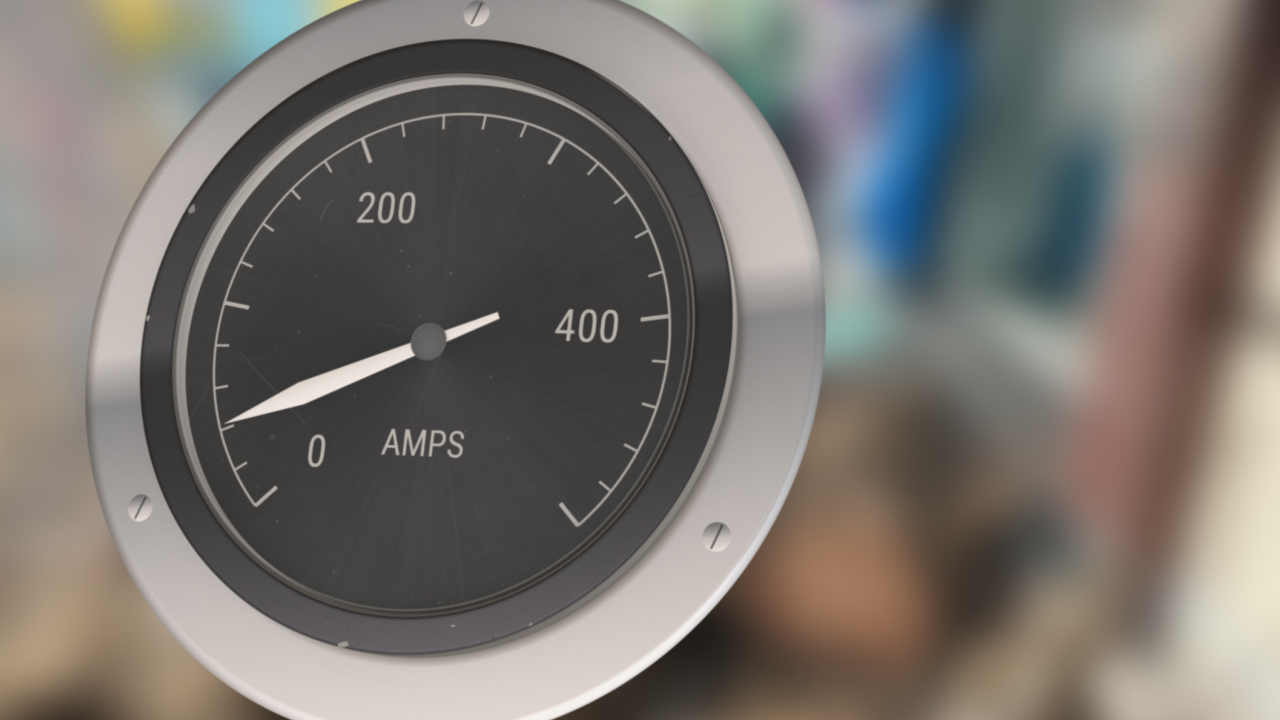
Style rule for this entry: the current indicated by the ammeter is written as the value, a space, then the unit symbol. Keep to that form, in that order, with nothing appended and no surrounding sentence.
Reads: 40 A
